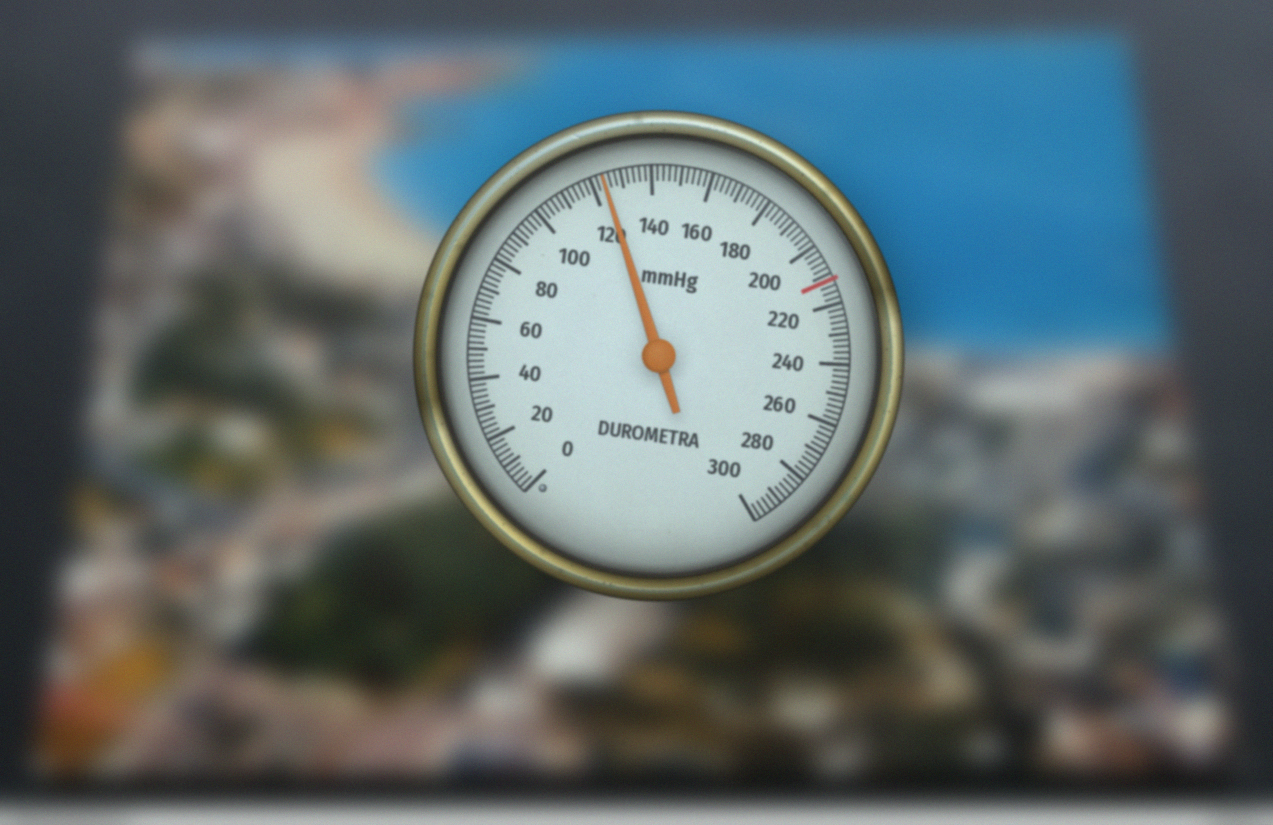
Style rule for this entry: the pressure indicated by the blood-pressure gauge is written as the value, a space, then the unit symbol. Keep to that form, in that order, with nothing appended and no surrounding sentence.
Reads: 124 mmHg
